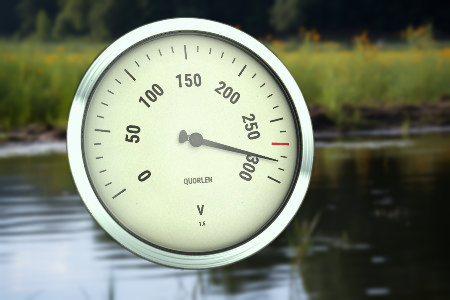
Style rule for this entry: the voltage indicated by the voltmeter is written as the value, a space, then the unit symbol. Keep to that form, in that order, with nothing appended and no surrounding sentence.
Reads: 285 V
